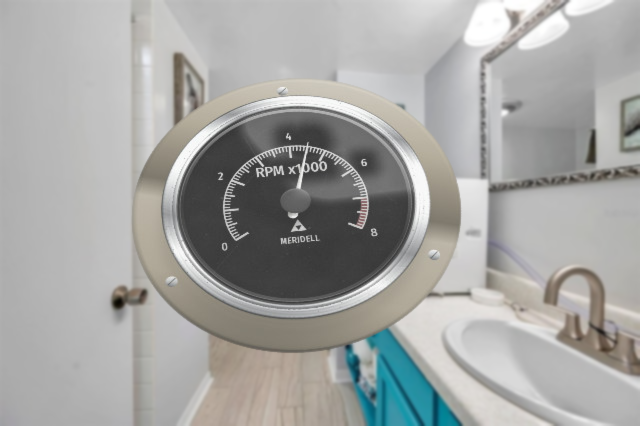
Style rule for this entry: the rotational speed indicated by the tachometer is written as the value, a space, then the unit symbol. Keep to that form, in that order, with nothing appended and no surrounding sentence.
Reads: 4500 rpm
